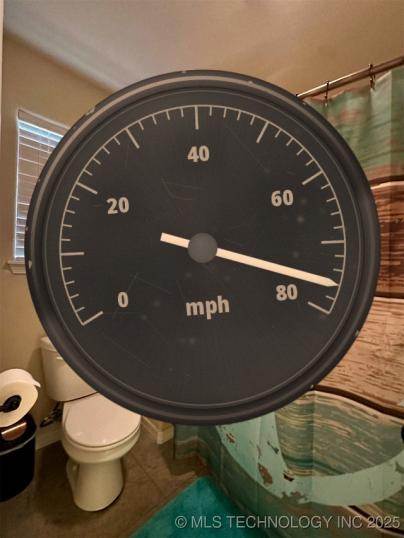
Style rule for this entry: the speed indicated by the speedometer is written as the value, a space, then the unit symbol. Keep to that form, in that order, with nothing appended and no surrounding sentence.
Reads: 76 mph
